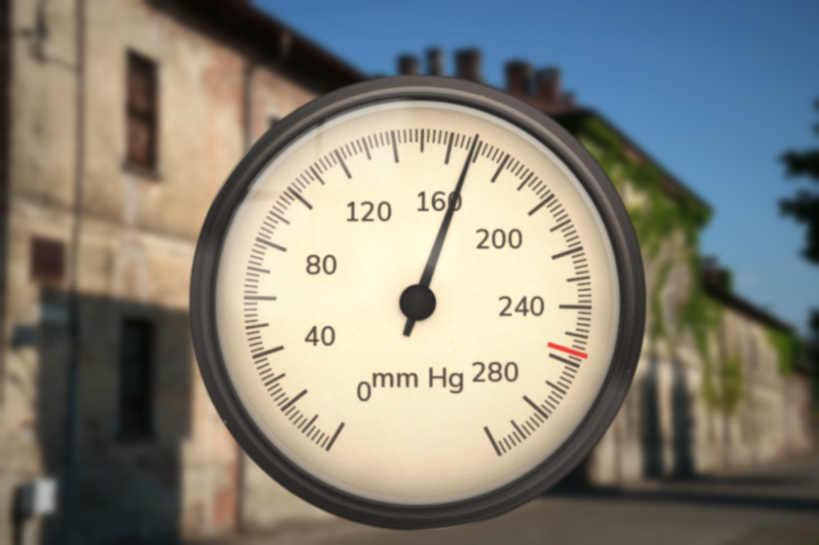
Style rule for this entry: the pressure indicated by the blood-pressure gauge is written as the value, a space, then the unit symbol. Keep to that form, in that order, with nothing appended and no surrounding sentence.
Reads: 168 mmHg
